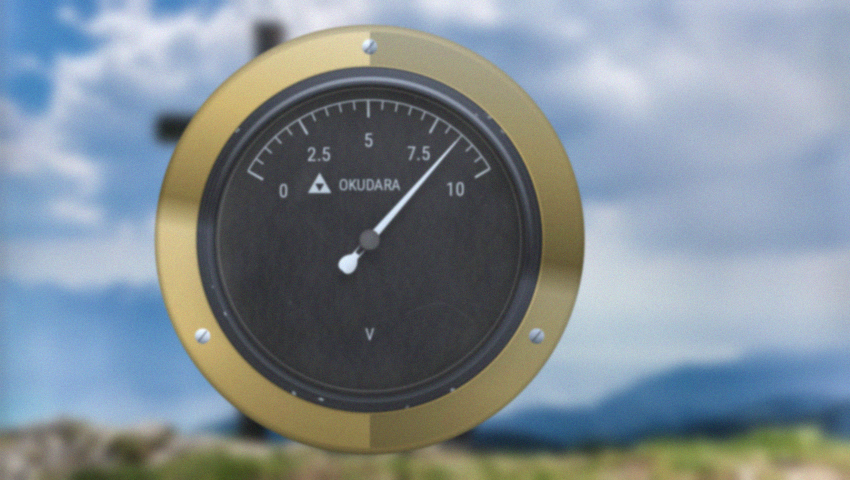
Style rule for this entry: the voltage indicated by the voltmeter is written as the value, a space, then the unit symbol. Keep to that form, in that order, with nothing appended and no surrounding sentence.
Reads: 8.5 V
